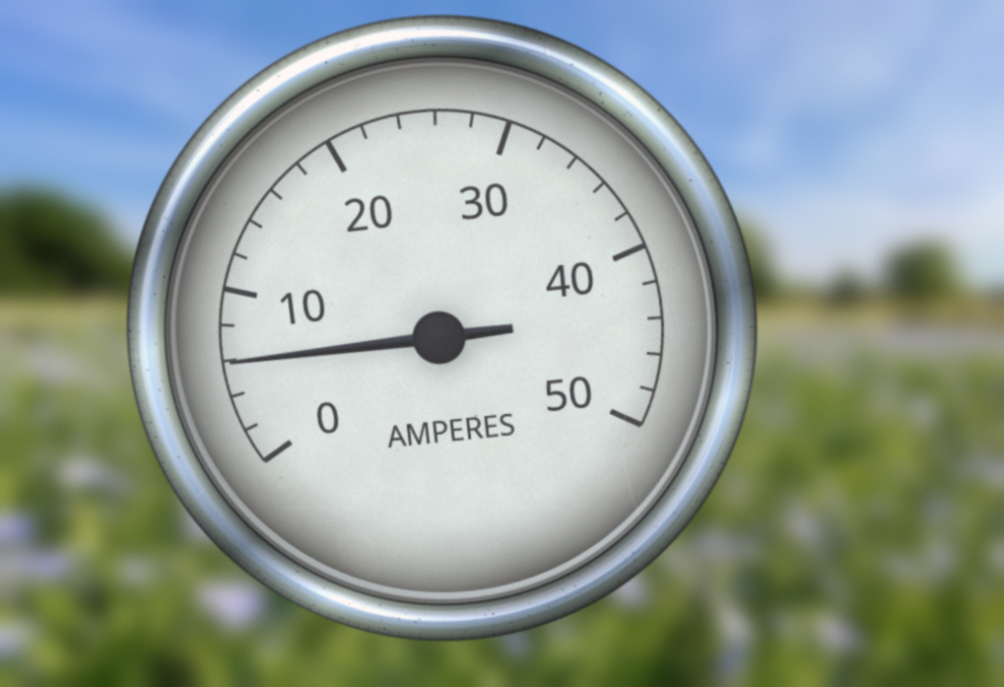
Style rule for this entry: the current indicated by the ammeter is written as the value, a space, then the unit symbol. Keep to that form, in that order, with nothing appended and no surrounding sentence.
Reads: 6 A
